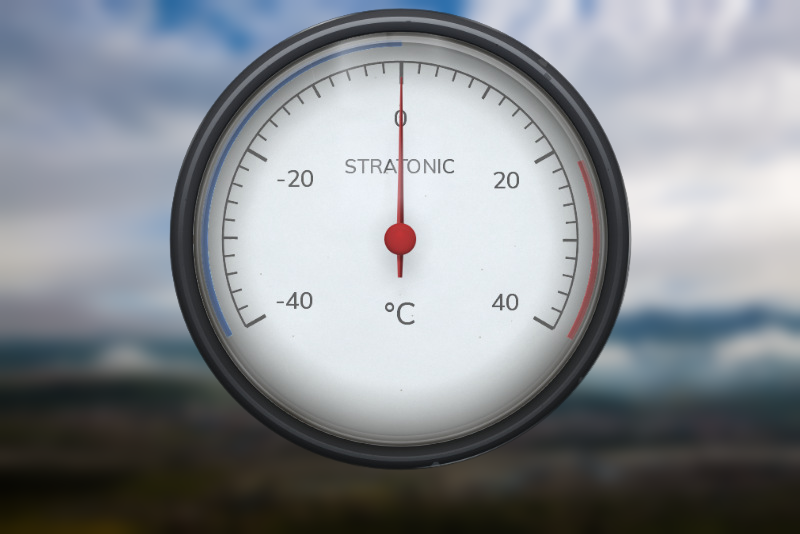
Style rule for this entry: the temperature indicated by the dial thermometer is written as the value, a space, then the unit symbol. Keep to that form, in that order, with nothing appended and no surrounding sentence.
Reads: 0 °C
